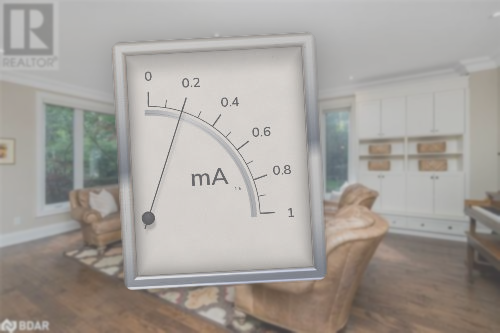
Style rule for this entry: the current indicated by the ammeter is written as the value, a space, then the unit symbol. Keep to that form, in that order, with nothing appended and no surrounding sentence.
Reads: 0.2 mA
